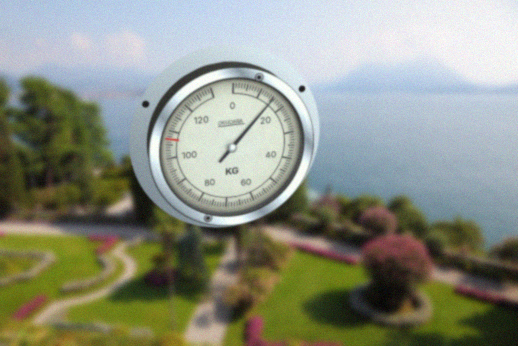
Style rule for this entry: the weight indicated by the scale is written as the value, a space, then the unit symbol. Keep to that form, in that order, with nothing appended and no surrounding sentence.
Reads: 15 kg
